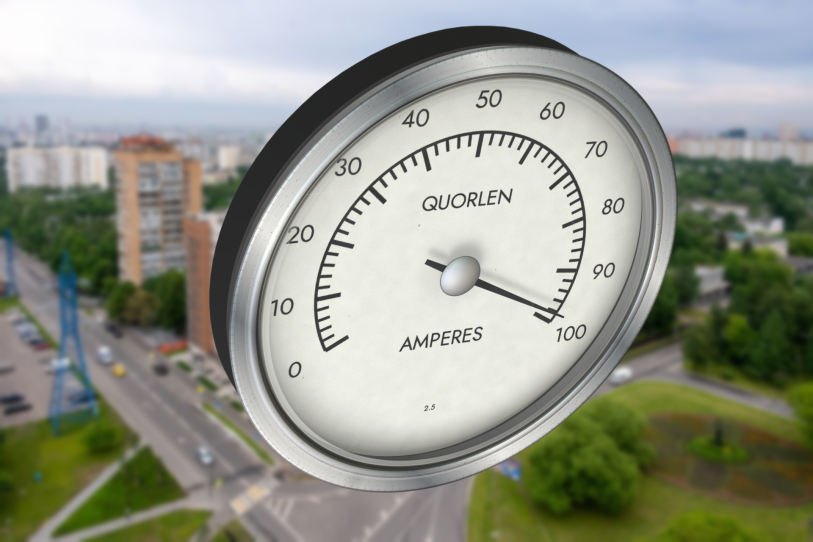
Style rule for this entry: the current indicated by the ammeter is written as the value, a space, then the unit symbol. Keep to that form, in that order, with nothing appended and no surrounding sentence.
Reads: 98 A
